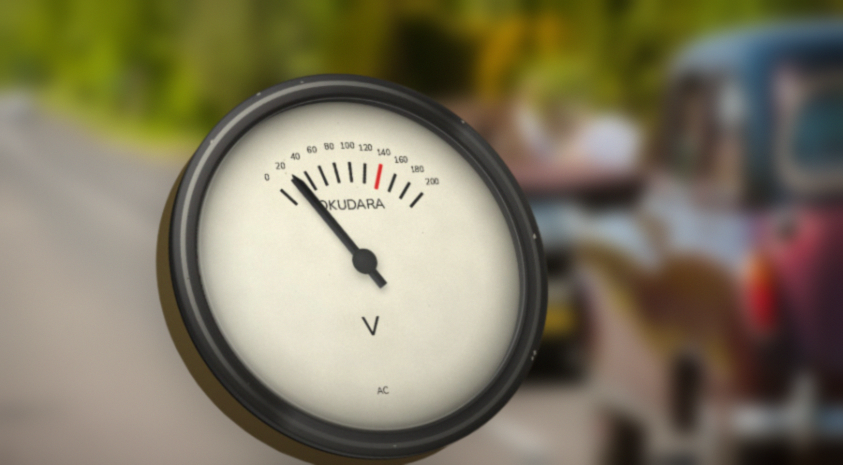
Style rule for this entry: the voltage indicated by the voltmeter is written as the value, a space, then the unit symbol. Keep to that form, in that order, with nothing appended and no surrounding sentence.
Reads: 20 V
